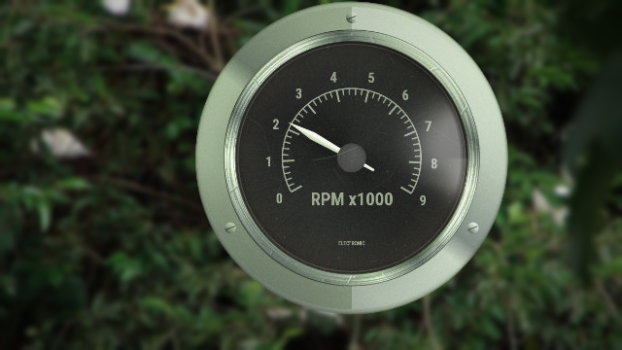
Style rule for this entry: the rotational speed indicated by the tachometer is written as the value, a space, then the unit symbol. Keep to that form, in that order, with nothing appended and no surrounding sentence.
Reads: 2200 rpm
